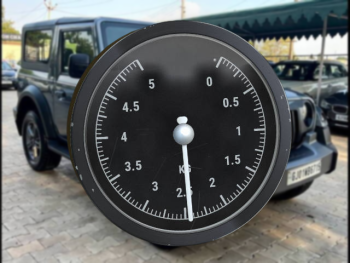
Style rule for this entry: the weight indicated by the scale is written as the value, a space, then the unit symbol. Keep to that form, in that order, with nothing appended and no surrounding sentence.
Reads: 2.45 kg
